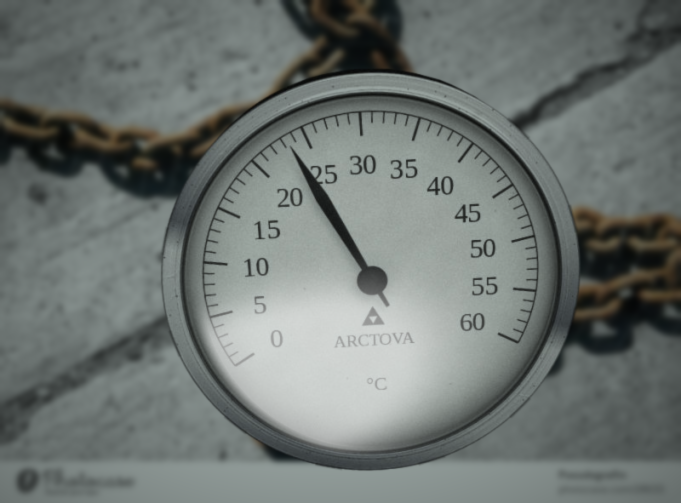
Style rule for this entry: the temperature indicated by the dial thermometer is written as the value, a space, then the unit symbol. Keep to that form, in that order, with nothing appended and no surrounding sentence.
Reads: 23.5 °C
